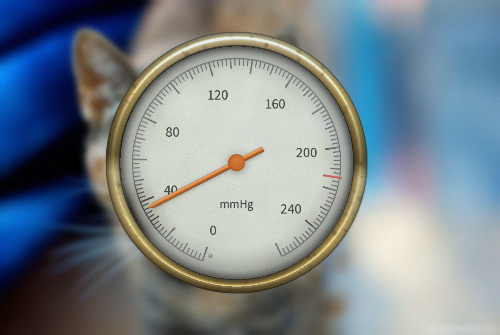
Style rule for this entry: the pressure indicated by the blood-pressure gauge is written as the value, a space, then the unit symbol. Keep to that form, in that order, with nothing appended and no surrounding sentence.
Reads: 36 mmHg
